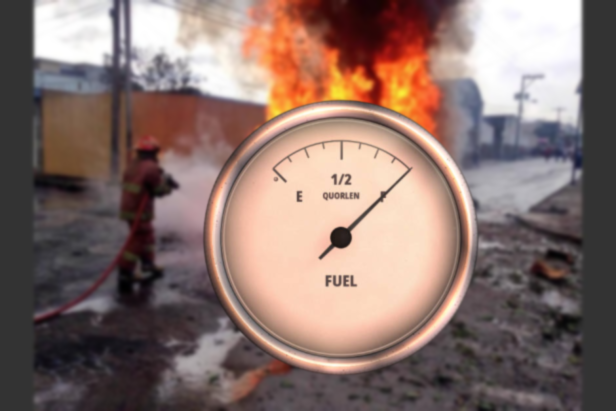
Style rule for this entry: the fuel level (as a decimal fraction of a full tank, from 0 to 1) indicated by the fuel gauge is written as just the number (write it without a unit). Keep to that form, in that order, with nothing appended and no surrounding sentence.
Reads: 1
